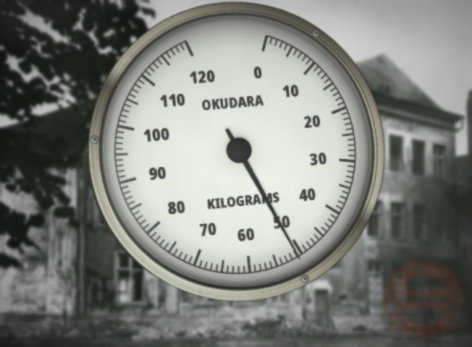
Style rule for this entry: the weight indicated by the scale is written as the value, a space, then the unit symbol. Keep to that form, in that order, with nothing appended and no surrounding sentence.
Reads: 51 kg
